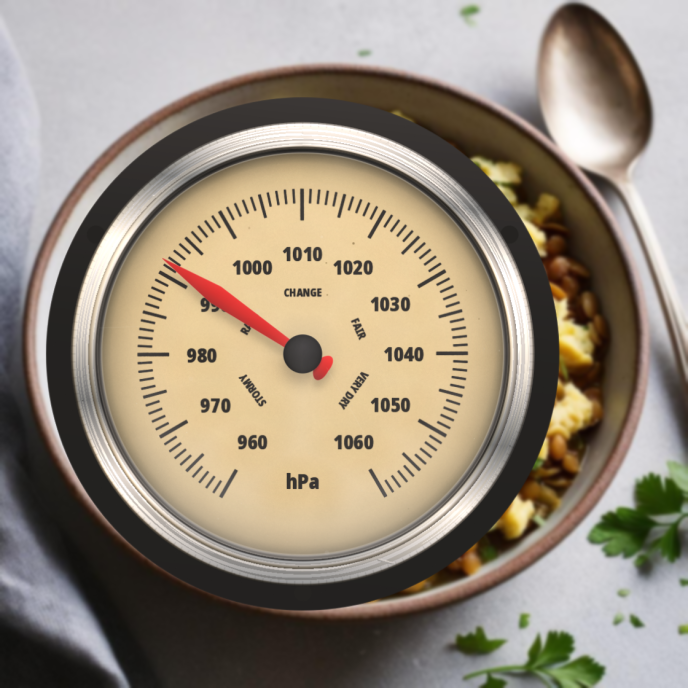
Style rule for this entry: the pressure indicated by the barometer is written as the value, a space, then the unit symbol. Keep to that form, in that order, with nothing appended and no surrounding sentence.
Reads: 991.5 hPa
